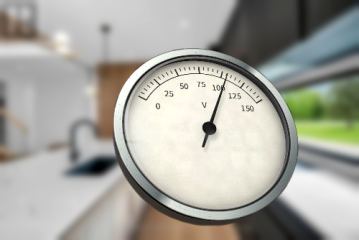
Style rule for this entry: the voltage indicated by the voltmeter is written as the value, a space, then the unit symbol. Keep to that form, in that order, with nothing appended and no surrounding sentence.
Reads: 105 V
